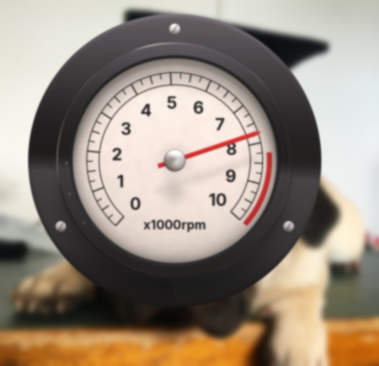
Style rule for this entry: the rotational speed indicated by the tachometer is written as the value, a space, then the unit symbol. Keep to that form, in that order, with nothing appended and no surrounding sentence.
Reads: 7750 rpm
